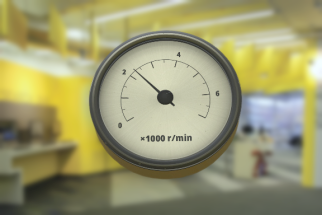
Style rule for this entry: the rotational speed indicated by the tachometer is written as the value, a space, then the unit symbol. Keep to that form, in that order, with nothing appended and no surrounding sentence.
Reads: 2250 rpm
